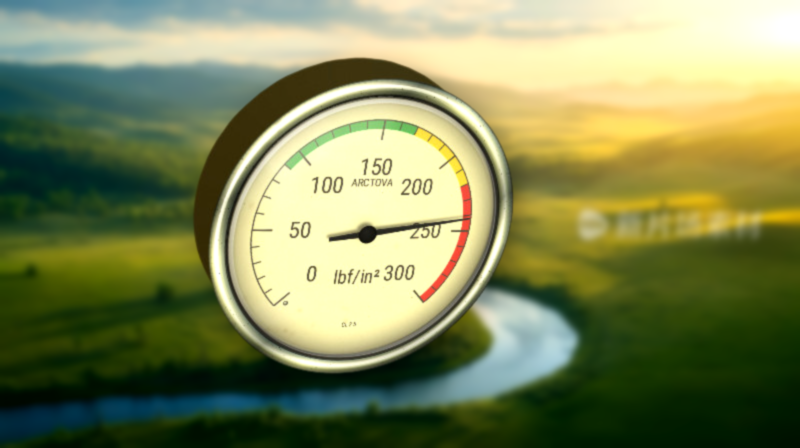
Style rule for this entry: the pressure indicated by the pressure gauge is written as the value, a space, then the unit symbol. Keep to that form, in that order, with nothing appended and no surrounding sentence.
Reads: 240 psi
